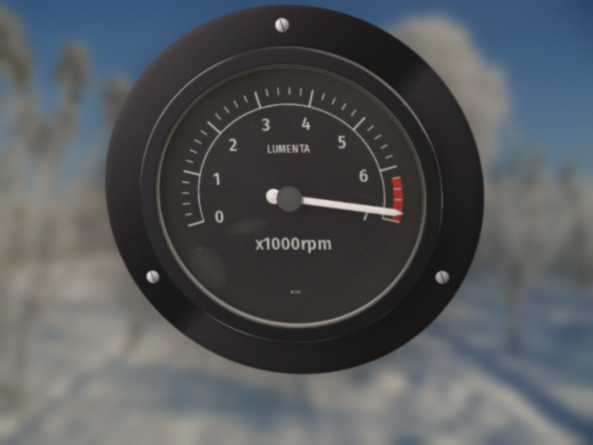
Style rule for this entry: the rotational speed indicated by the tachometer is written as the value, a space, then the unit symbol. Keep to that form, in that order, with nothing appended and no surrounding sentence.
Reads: 6800 rpm
